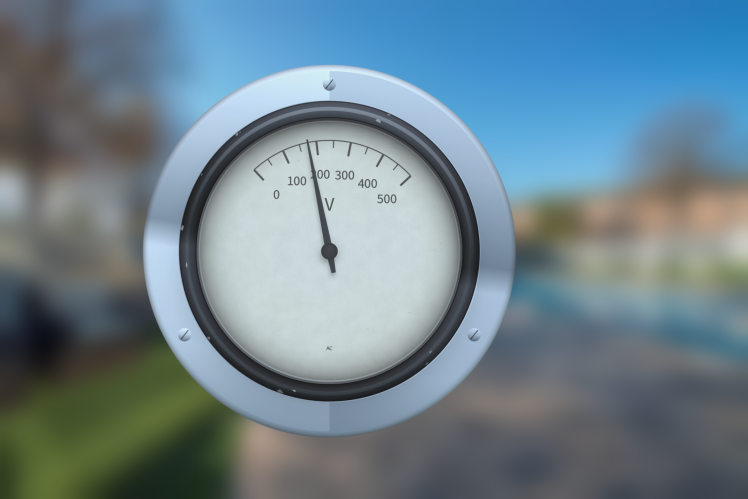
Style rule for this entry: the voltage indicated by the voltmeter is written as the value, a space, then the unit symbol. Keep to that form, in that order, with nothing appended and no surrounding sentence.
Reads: 175 V
